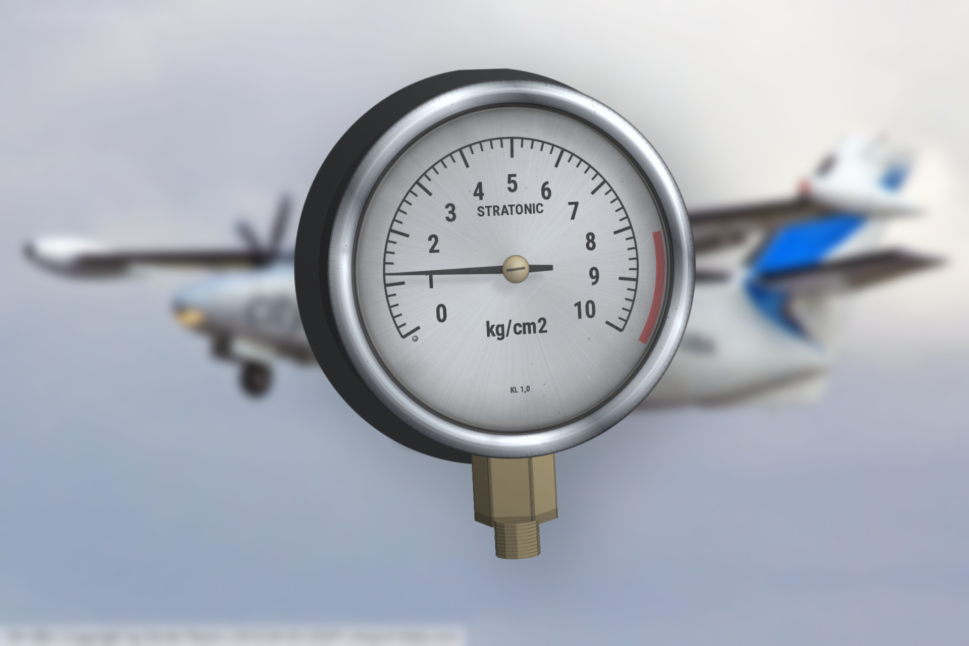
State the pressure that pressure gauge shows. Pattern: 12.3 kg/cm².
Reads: 1.2 kg/cm²
